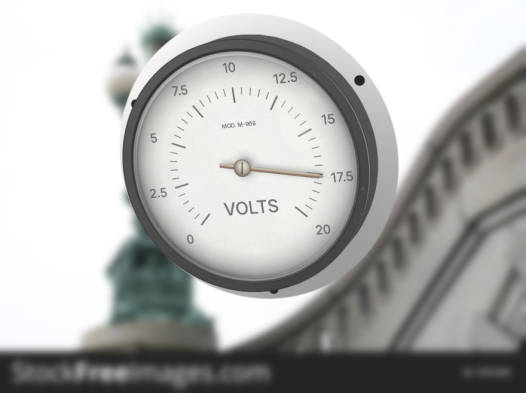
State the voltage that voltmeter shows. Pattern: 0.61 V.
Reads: 17.5 V
